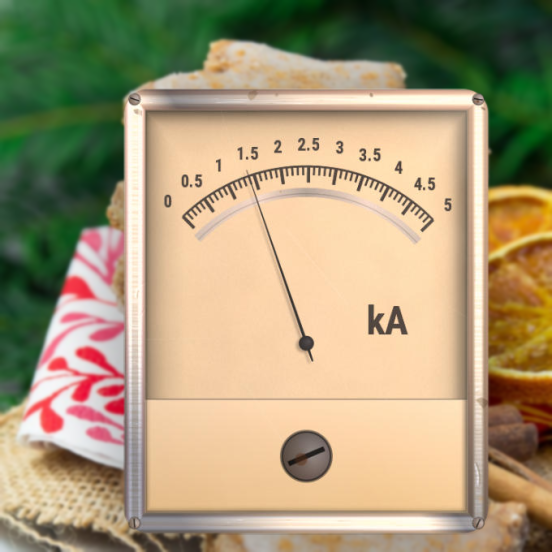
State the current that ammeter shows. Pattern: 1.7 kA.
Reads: 1.4 kA
